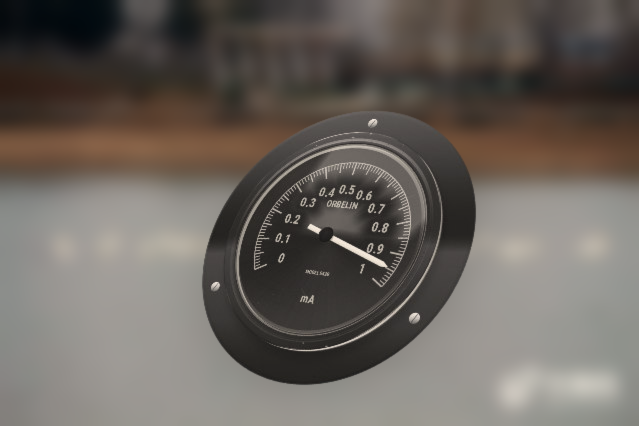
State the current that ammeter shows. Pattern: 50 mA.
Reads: 0.95 mA
